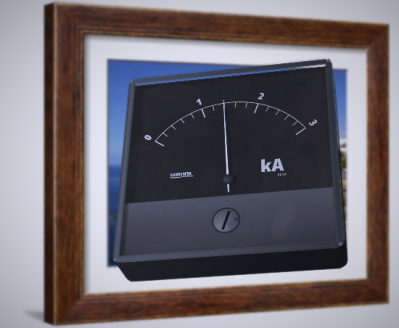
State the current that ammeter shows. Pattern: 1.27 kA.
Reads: 1.4 kA
